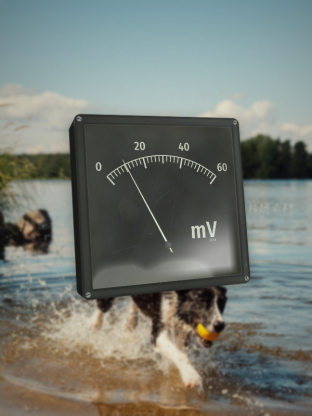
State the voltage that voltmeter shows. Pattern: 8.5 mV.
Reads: 10 mV
